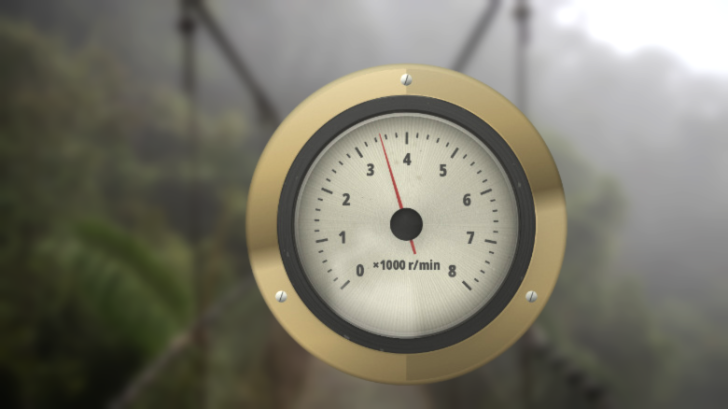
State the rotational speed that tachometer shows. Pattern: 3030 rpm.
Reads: 3500 rpm
